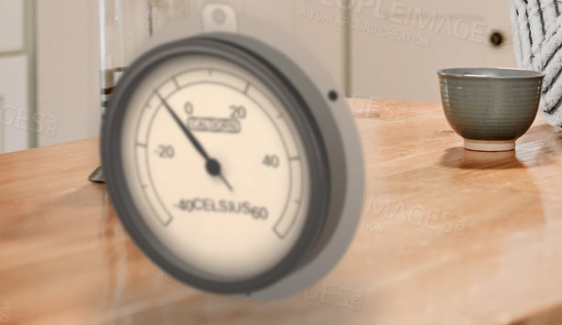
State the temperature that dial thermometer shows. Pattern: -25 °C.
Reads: -5 °C
